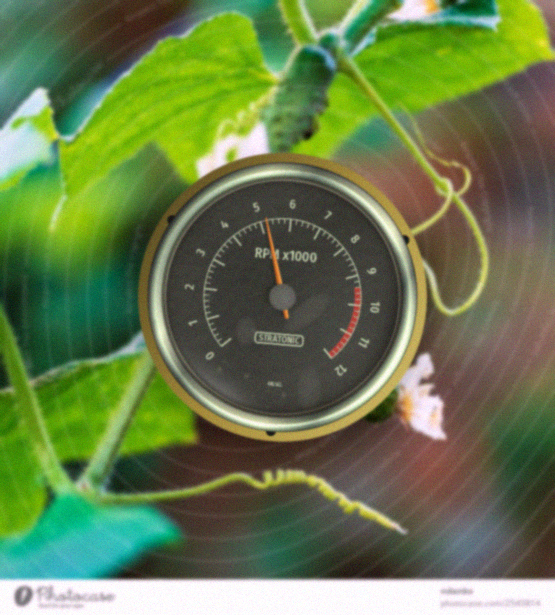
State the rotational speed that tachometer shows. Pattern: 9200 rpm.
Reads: 5200 rpm
